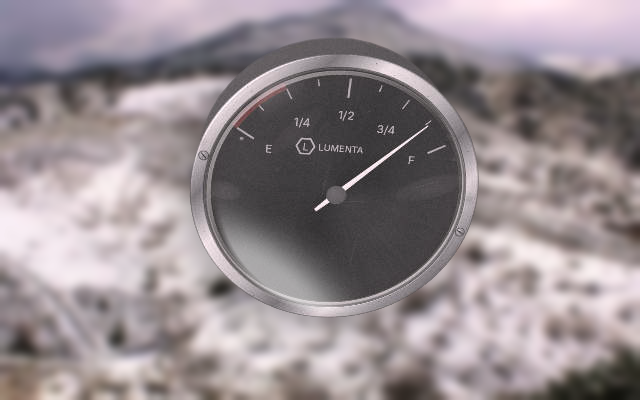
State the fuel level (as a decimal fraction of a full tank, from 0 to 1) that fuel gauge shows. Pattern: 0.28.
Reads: 0.875
